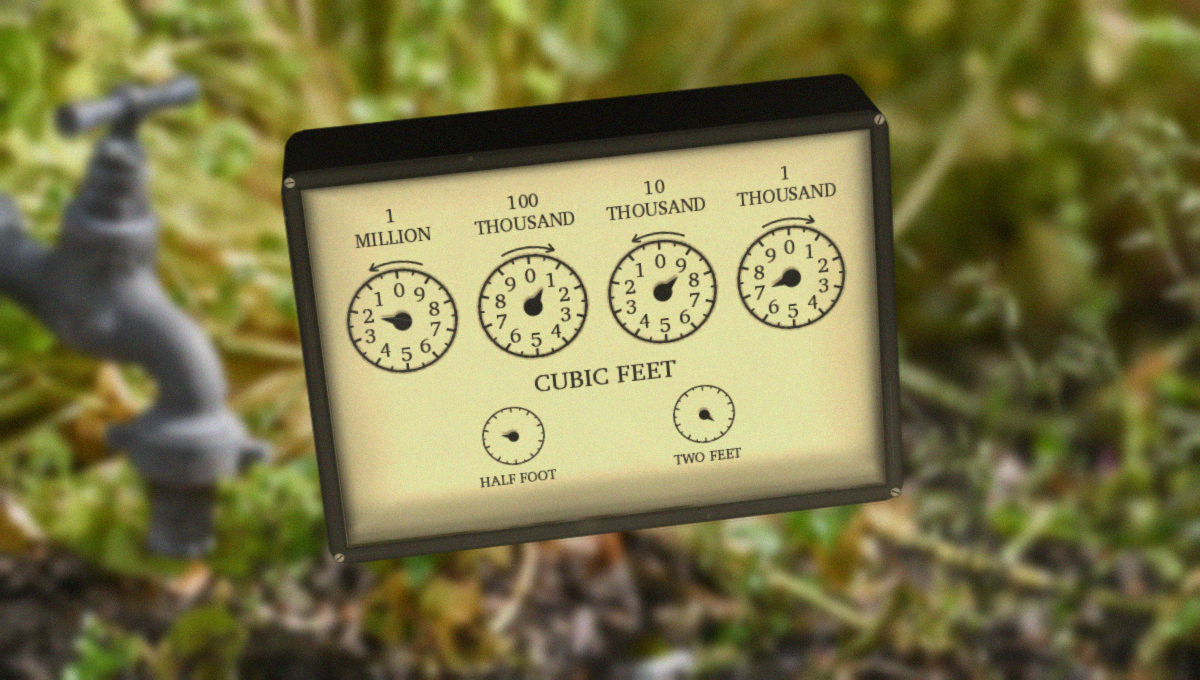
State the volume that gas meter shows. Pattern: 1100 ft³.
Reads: 208700 ft³
